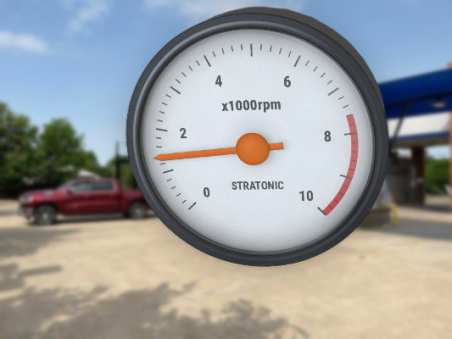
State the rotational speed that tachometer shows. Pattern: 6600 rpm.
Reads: 1400 rpm
